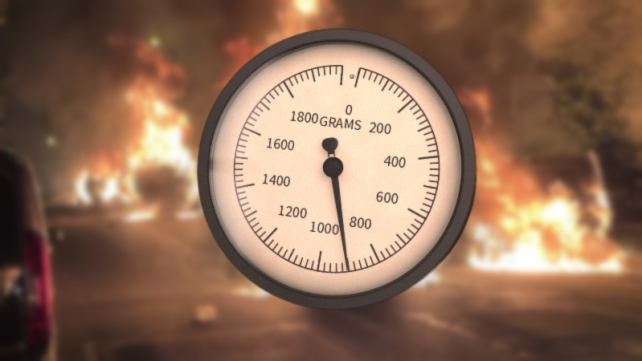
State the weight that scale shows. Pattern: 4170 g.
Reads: 900 g
